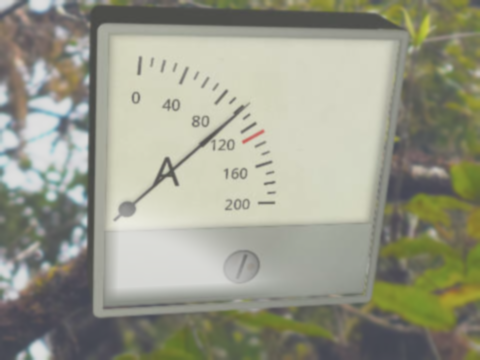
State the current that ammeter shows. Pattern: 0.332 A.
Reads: 100 A
